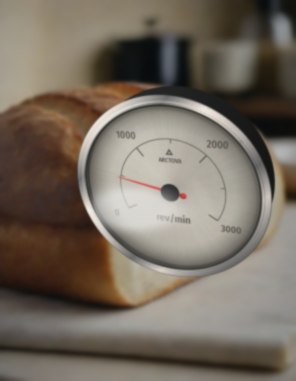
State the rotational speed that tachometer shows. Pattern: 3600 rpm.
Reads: 500 rpm
